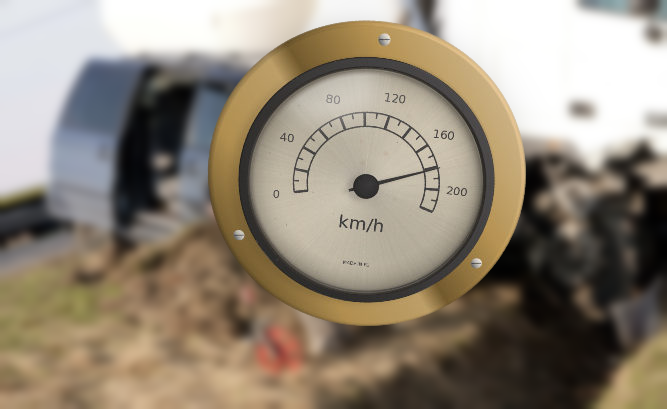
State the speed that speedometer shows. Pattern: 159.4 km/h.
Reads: 180 km/h
